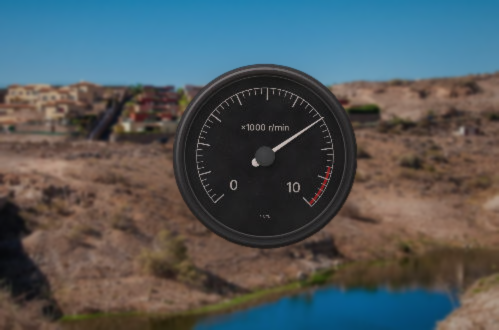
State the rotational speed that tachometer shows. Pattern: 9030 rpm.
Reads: 7000 rpm
